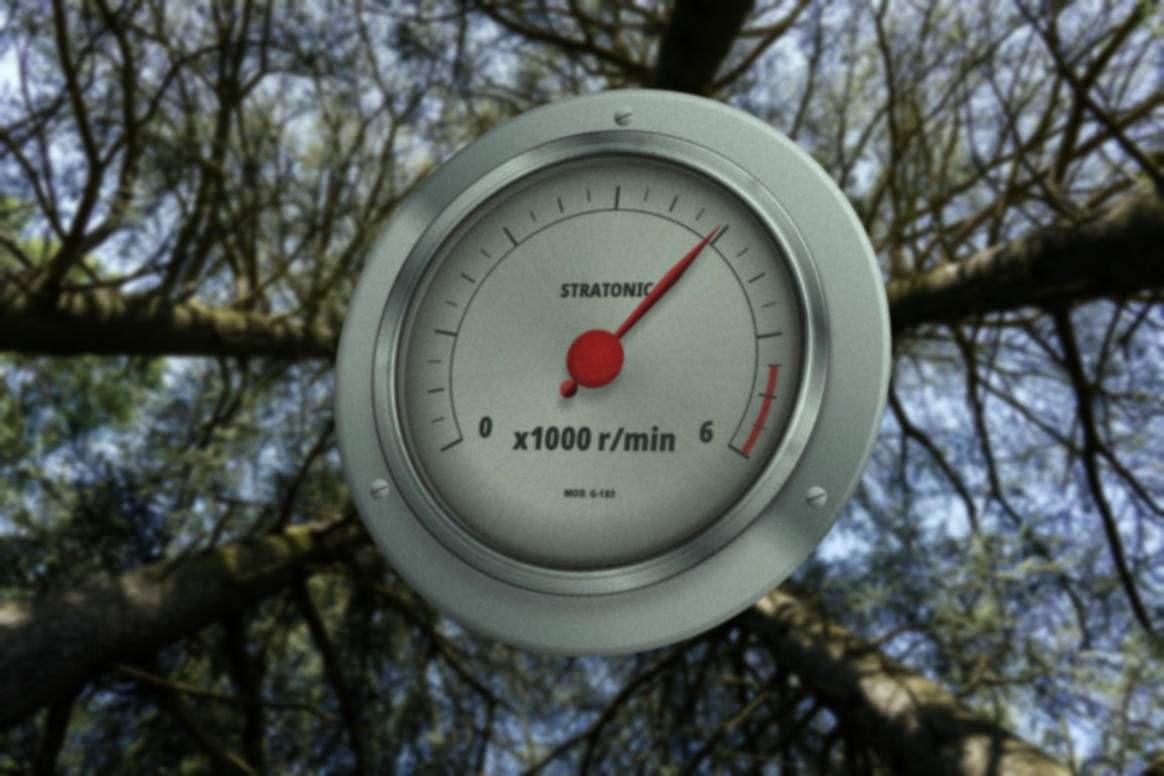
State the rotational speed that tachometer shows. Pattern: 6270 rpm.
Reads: 4000 rpm
